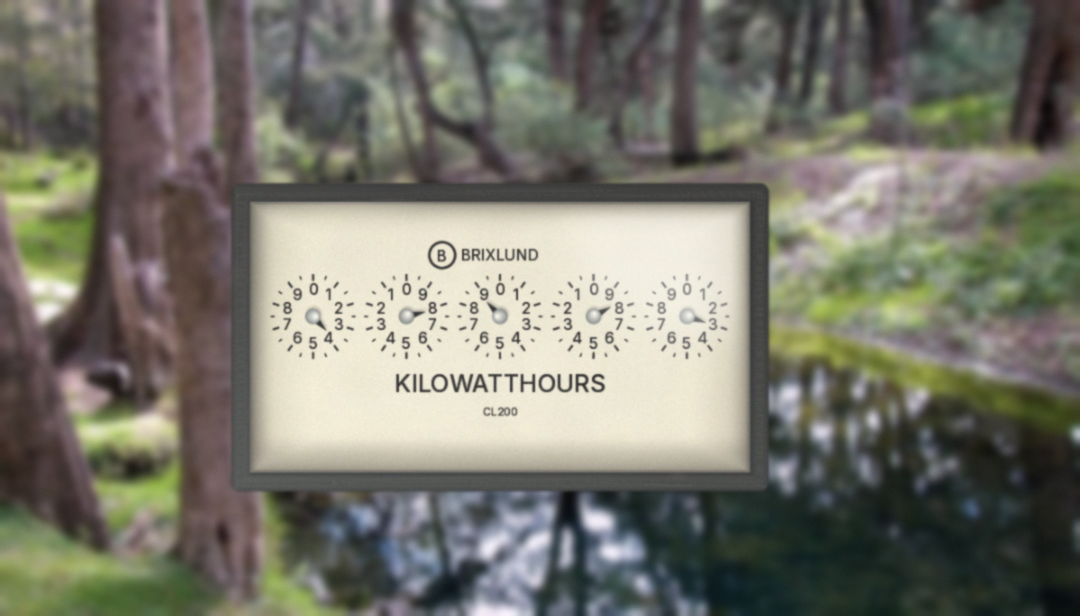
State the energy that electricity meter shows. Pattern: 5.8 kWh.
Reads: 37883 kWh
